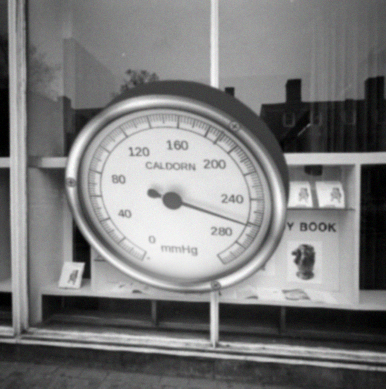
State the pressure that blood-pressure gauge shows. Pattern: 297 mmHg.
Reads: 260 mmHg
